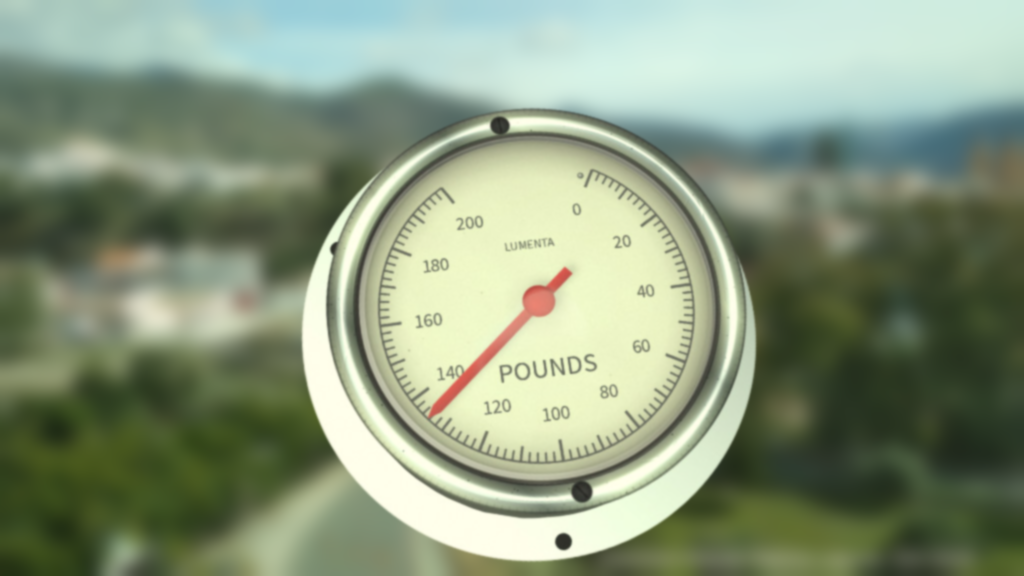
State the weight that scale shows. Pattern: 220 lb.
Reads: 134 lb
